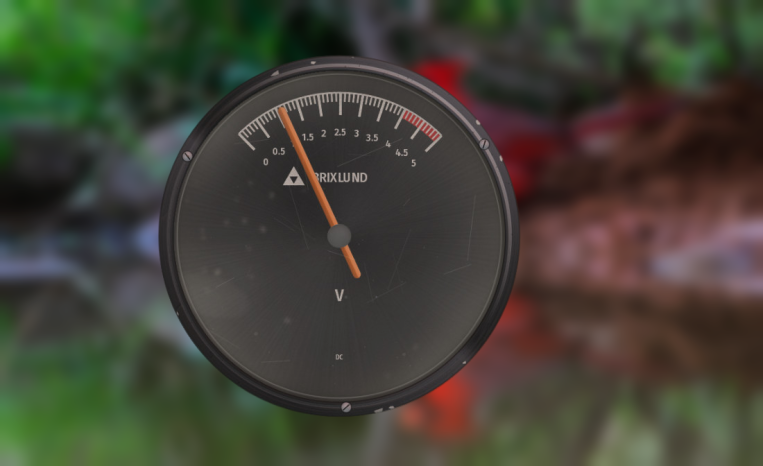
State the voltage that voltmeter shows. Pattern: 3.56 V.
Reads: 1.1 V
